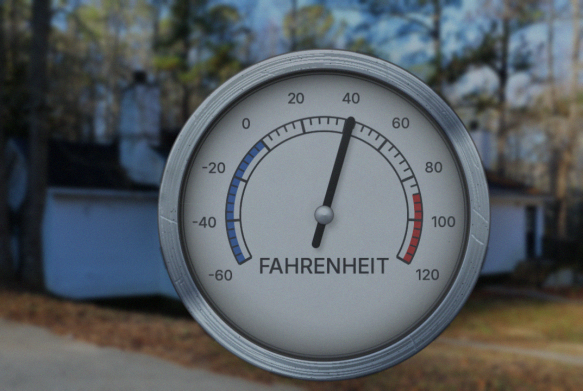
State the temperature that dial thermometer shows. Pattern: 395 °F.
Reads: 42 °F
